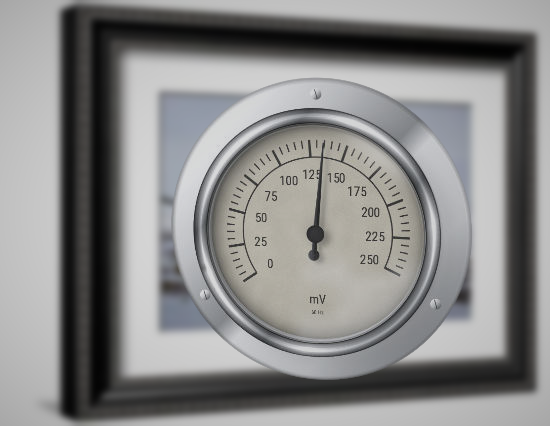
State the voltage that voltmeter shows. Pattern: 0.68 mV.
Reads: 135 mV
